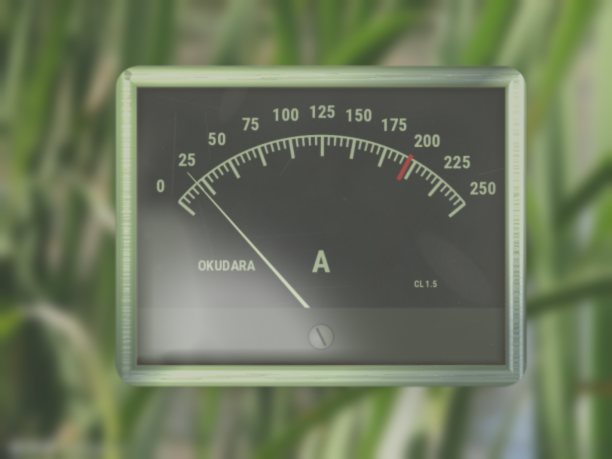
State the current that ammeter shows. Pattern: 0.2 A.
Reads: 20 A
